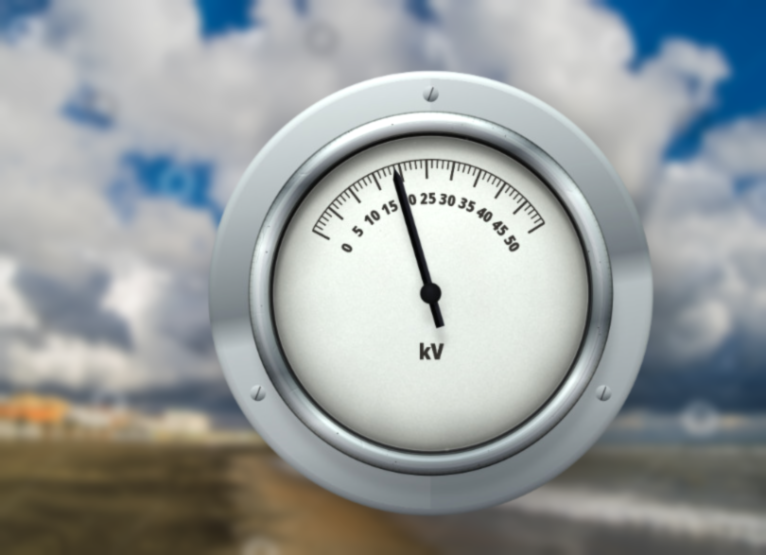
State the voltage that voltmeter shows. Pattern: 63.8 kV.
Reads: 19 kV
